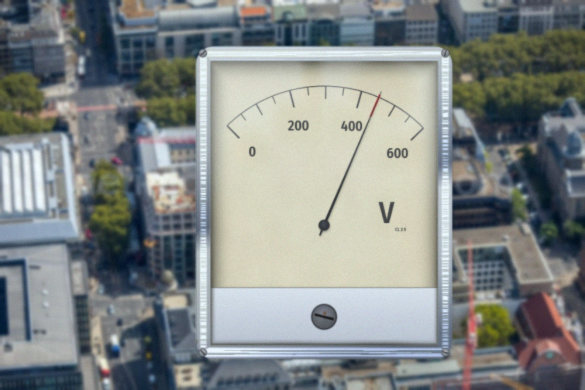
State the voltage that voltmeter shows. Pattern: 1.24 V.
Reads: 450 V
